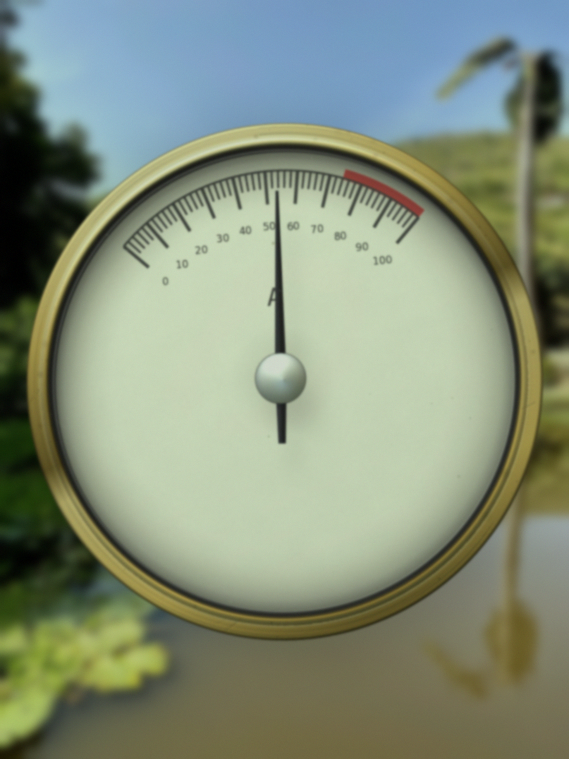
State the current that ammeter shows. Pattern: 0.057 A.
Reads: 54 A
